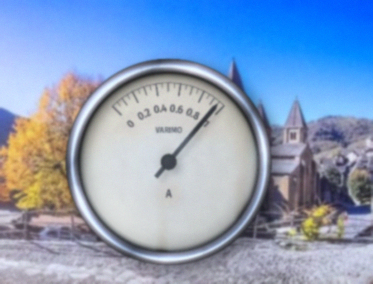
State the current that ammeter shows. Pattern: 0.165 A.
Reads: 0.95 A
